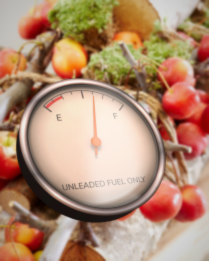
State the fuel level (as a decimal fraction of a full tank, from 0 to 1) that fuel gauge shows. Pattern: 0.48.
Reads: 0.625
